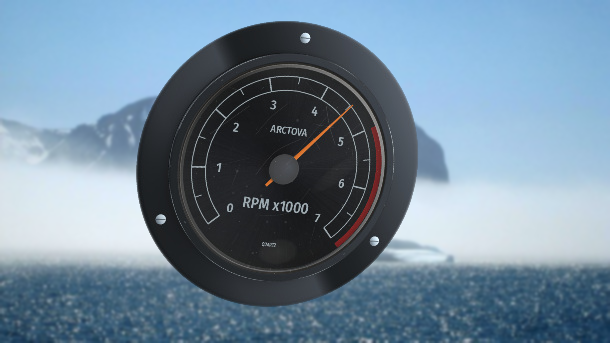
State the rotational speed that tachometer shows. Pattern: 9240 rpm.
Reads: 4500 rpm
